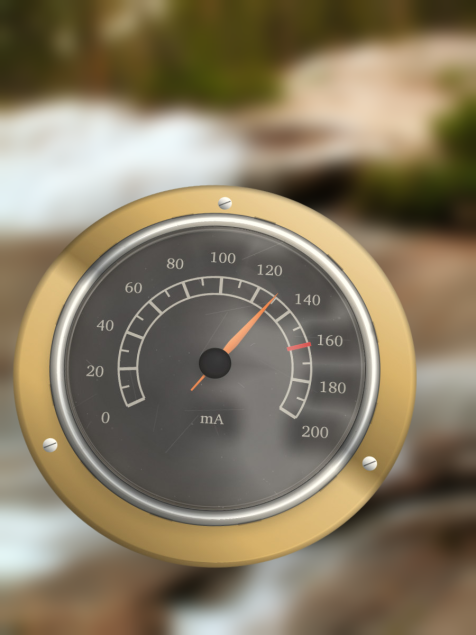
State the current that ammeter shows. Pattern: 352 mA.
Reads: 130 mA
